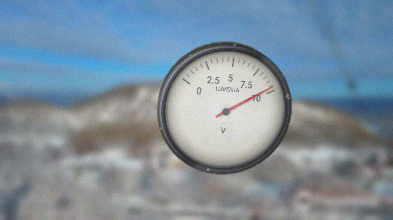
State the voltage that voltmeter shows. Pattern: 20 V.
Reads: 9.5 V
